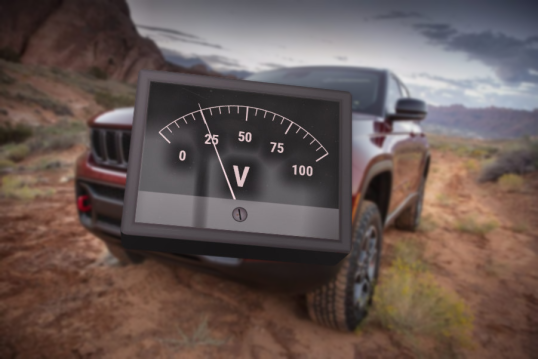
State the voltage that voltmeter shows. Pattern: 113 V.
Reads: 25 V
